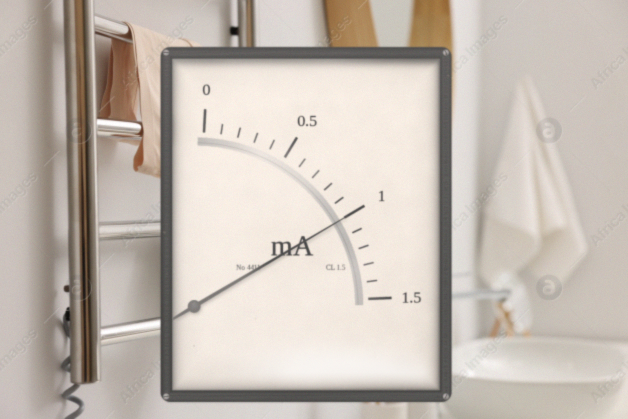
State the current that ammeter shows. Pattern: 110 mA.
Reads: 1 mA
